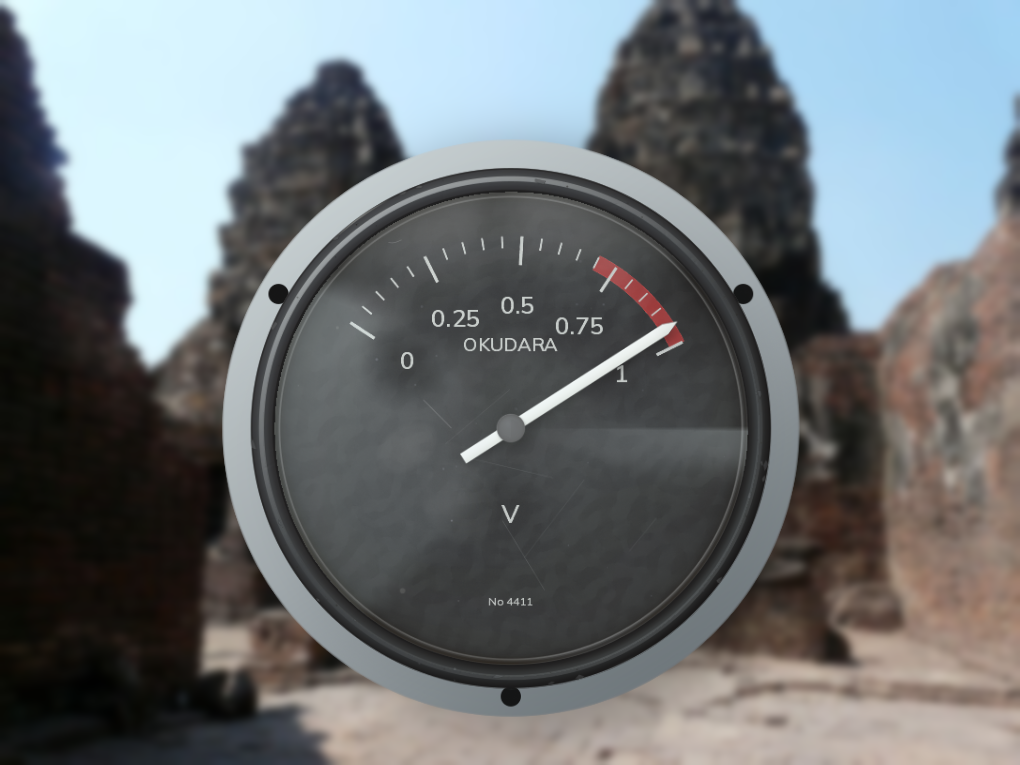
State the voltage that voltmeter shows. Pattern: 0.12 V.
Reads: 0.95 V
